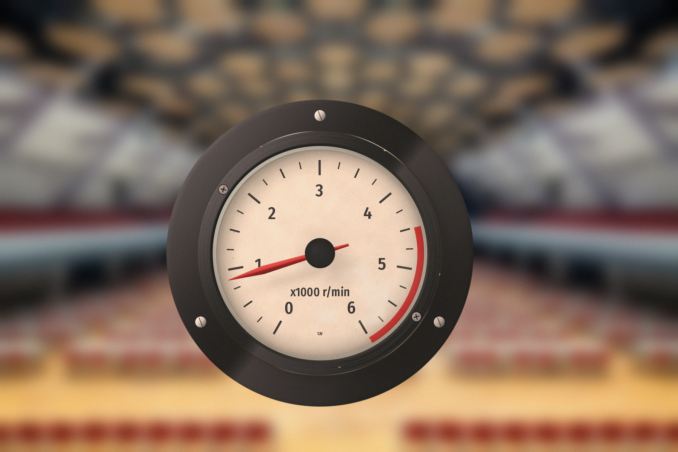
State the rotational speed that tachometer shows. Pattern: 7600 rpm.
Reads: 875 rpm
